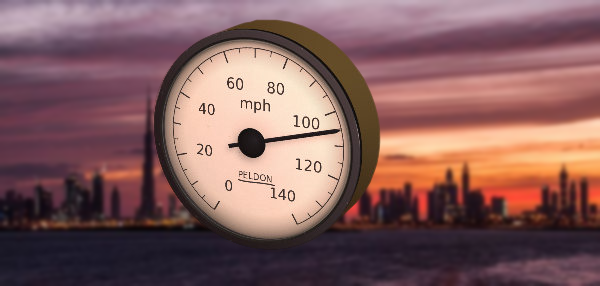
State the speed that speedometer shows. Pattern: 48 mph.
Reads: 105 mph
